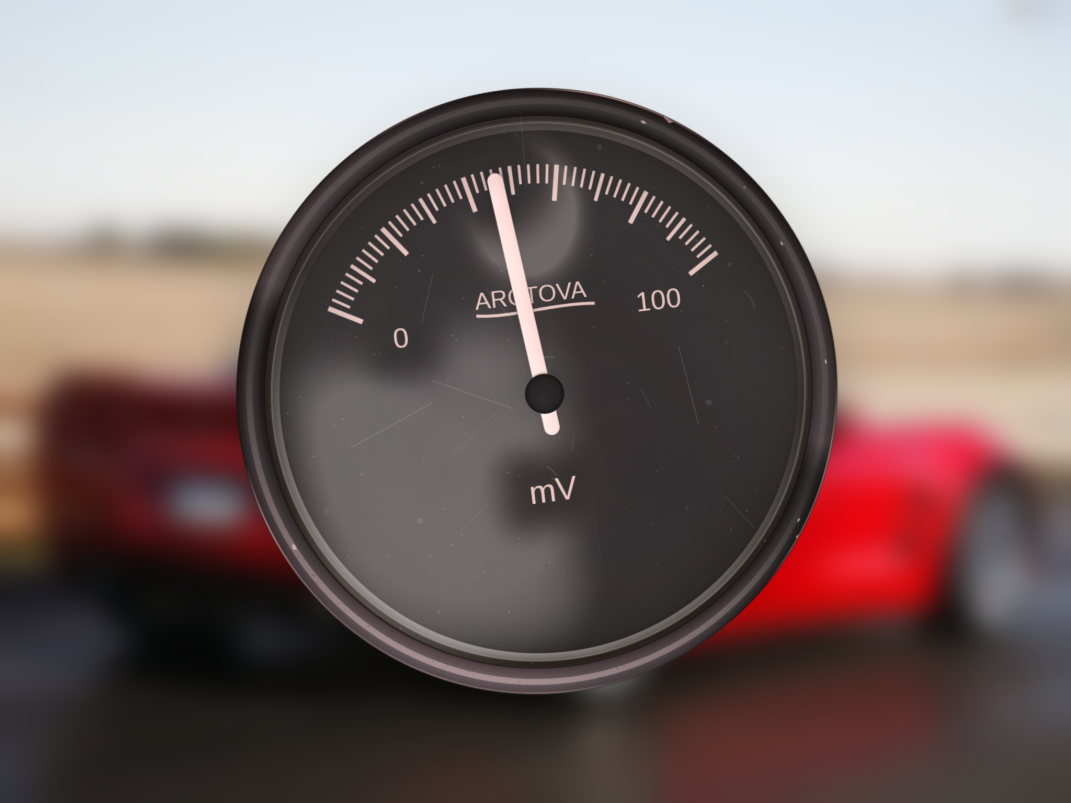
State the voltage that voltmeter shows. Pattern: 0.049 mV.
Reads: 46 mV
